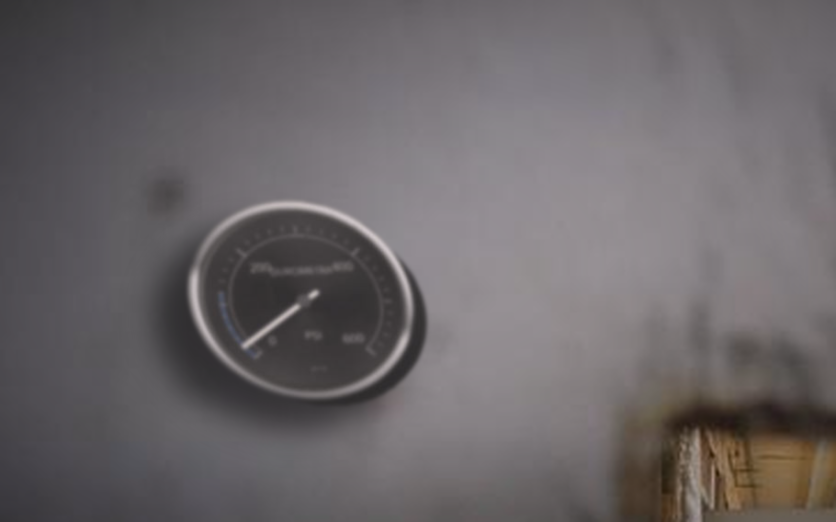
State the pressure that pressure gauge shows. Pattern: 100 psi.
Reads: 20 psi
